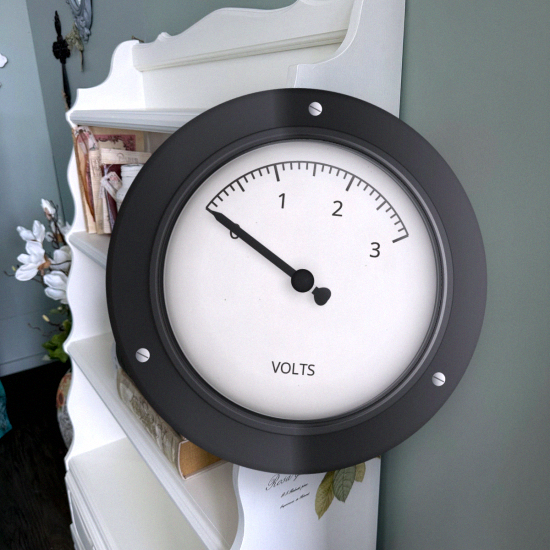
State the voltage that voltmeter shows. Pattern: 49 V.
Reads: 0 V
